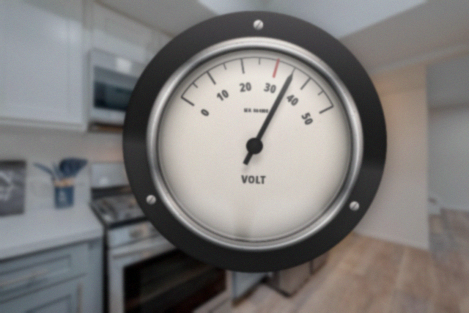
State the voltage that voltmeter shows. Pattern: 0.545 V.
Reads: 35 V
